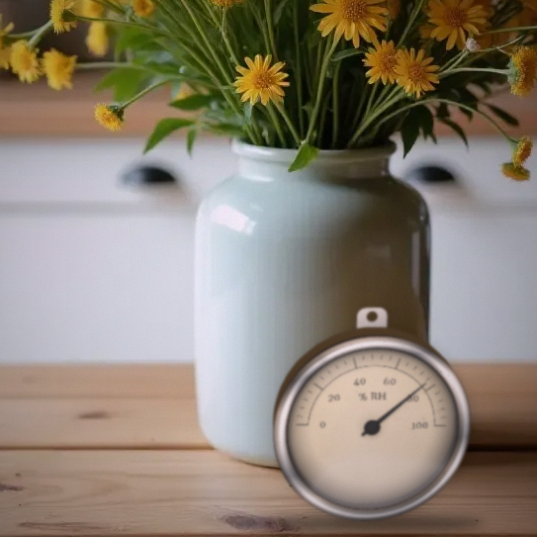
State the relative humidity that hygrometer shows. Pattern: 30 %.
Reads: 76 %
